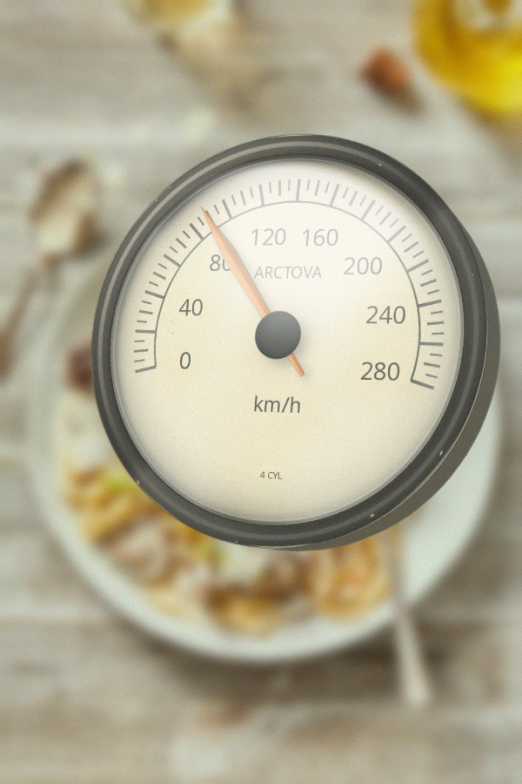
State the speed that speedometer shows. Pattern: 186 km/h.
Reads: 90 km/h
